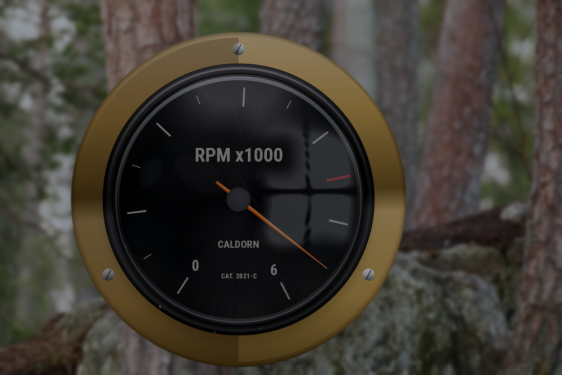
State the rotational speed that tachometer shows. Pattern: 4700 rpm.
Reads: 5500 rpm
